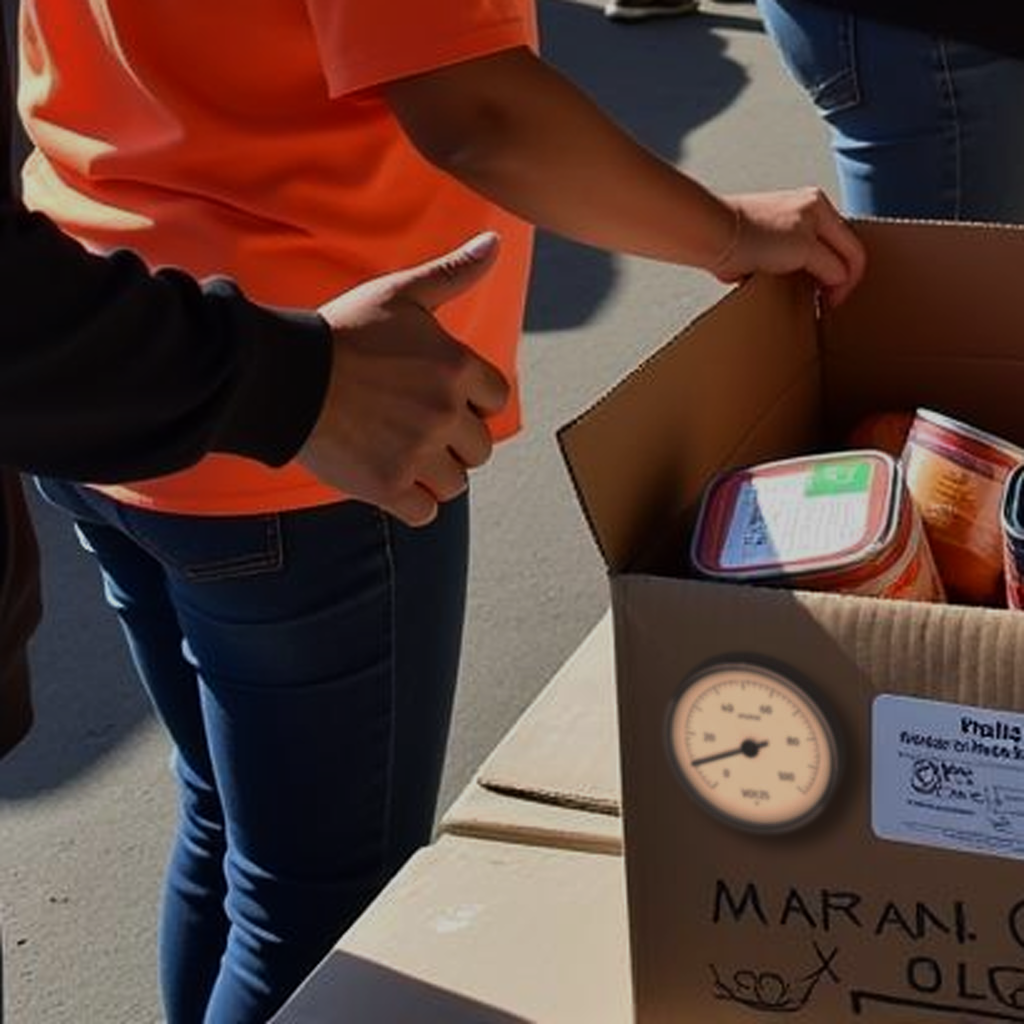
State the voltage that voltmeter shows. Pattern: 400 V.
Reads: 10 V
